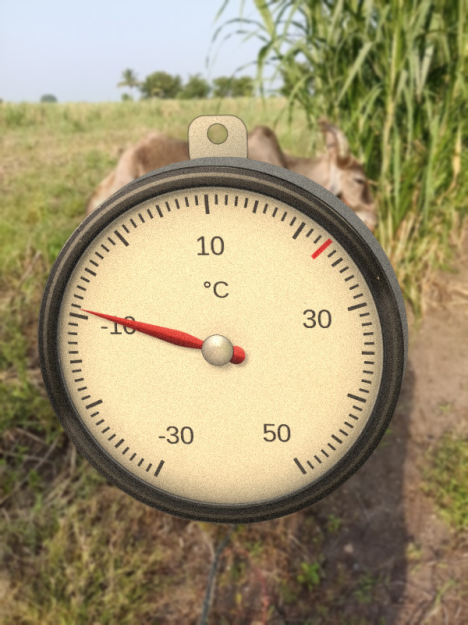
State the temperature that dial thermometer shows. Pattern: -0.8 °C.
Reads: -9 °C
